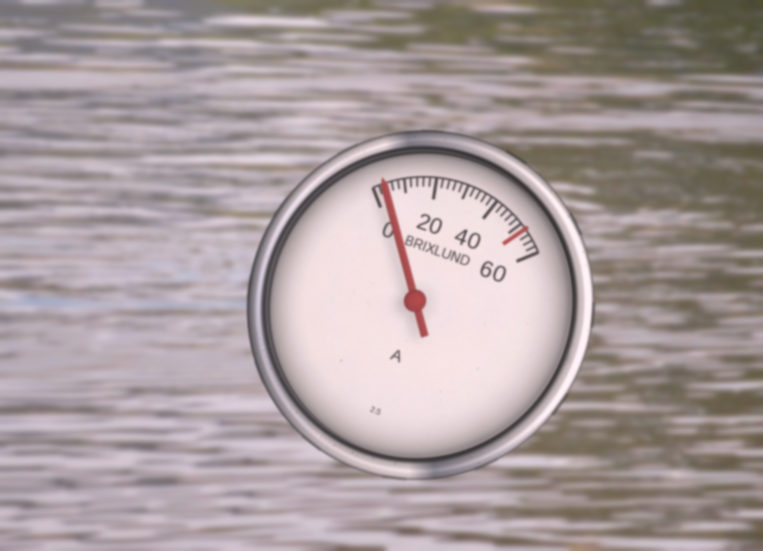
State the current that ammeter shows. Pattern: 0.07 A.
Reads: 4 A
